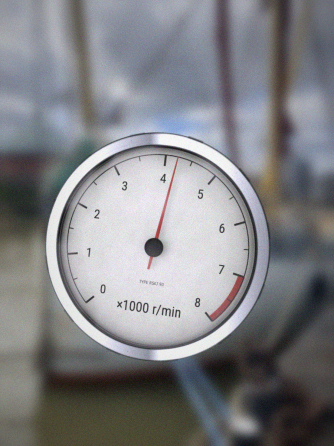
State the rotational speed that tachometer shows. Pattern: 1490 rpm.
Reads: 4250 rpm
